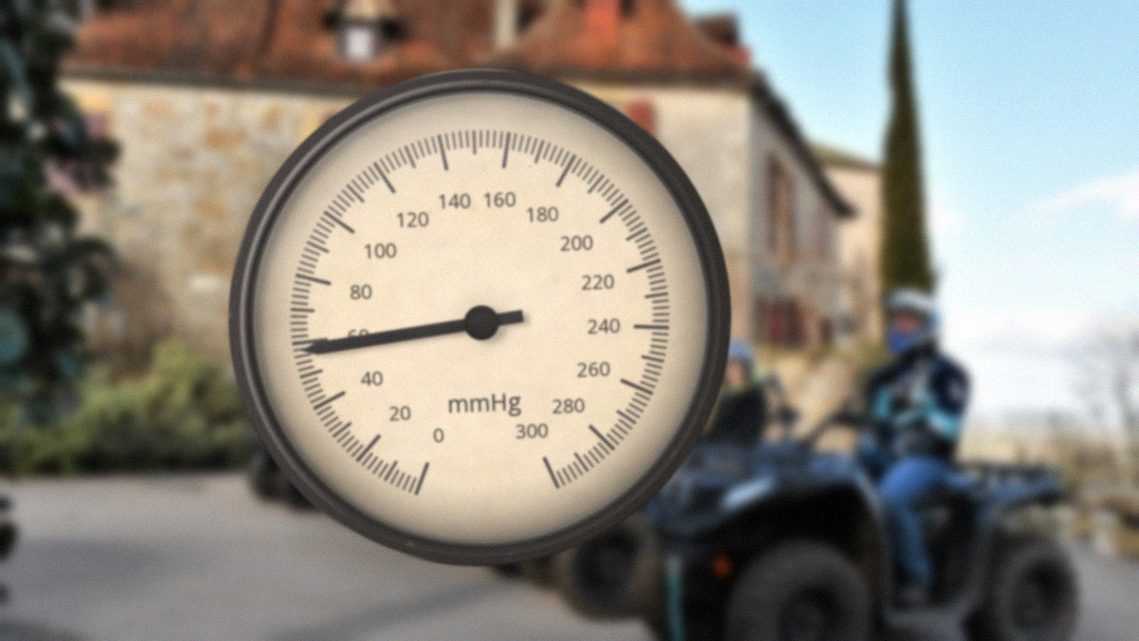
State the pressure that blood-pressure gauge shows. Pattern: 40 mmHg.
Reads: 58 mmHg
